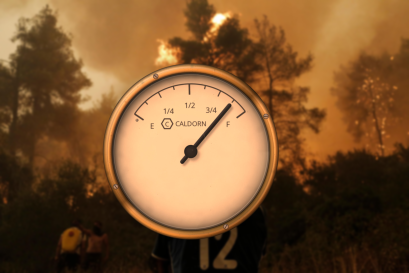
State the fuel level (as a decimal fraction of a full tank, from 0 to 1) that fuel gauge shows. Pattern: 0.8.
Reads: 0.875
